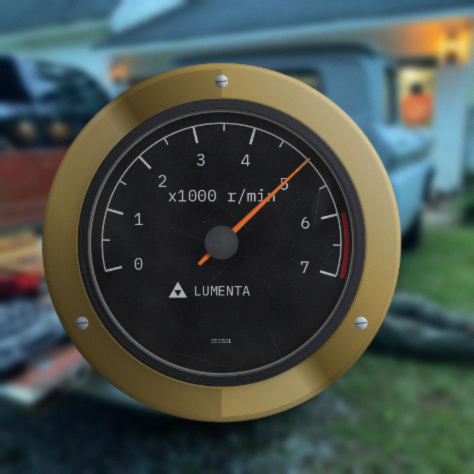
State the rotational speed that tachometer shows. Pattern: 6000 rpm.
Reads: 5000 rpm
